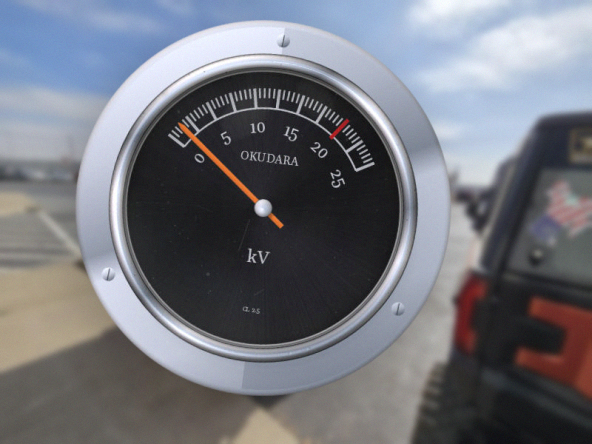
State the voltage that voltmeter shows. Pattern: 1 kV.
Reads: 1.5 kV
